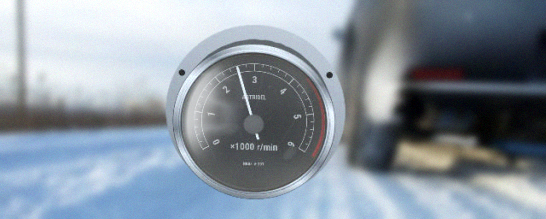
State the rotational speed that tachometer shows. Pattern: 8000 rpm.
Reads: 2600 rpm
